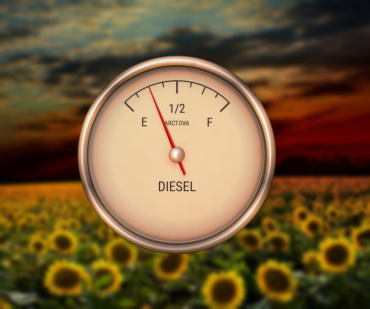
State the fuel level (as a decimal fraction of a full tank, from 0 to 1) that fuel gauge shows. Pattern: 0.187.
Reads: 0.25
